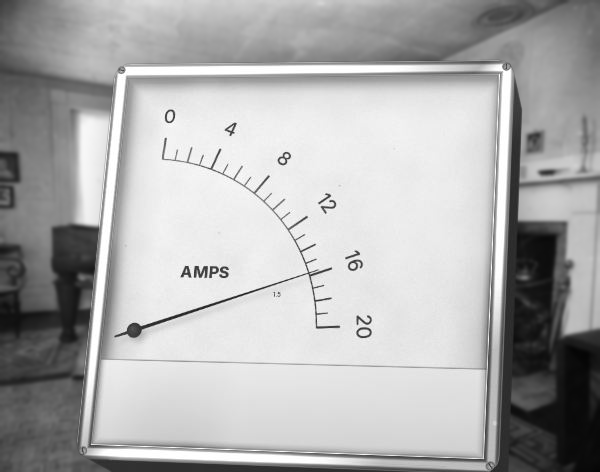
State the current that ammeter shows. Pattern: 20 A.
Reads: 16 A
